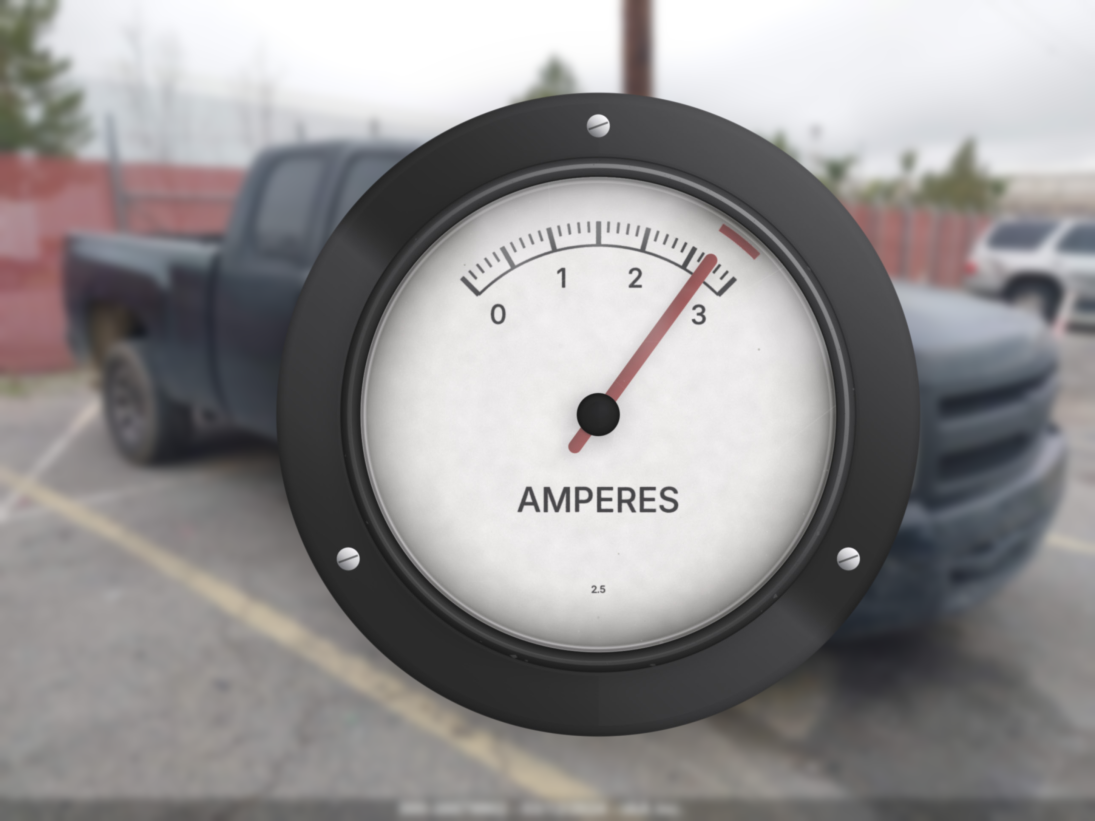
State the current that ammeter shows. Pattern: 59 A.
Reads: 2.7 A
